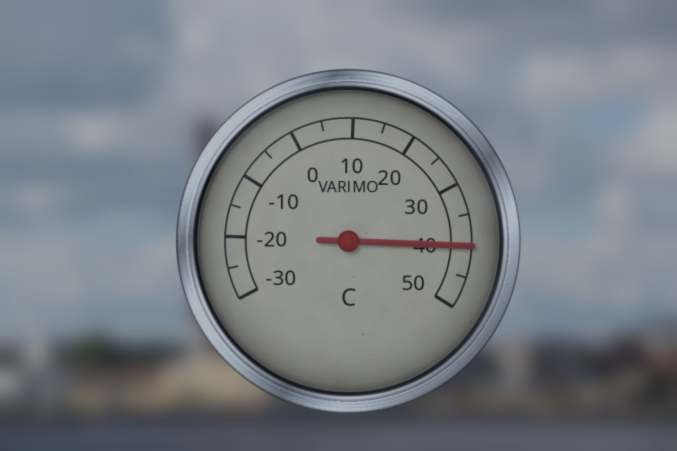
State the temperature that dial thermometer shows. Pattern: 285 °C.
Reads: 40 °C
